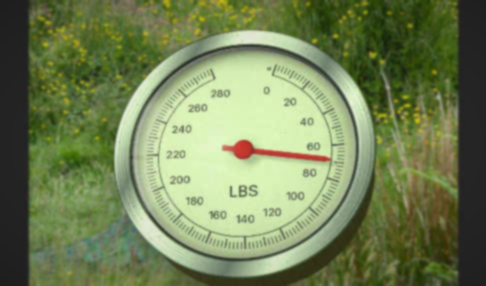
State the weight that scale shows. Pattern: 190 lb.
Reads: 70 lb
